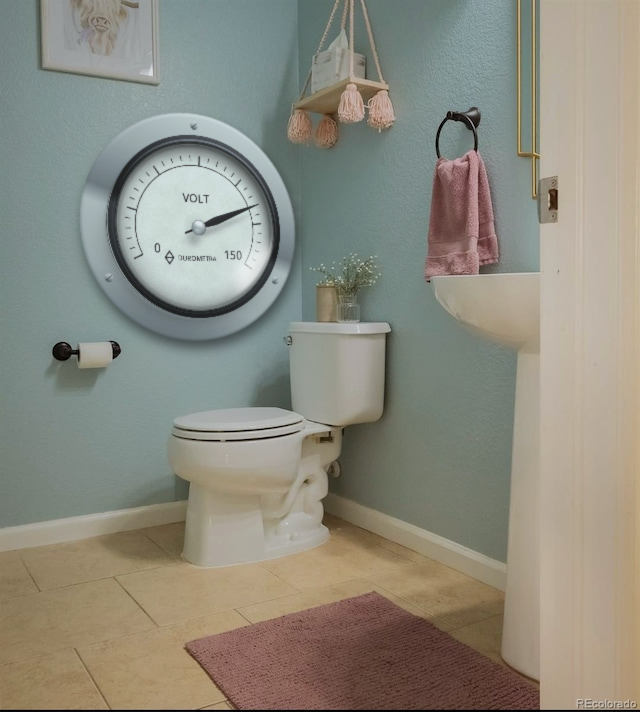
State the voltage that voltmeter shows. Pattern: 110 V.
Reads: 115 V
